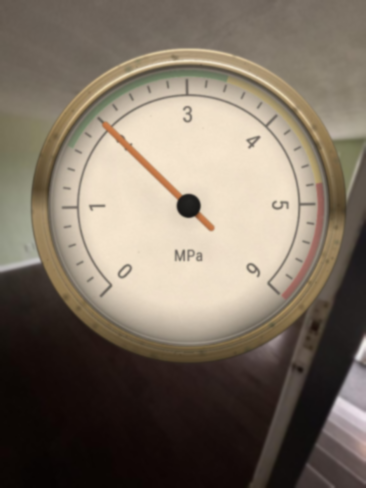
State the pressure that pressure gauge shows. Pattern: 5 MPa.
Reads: 2 MPa
